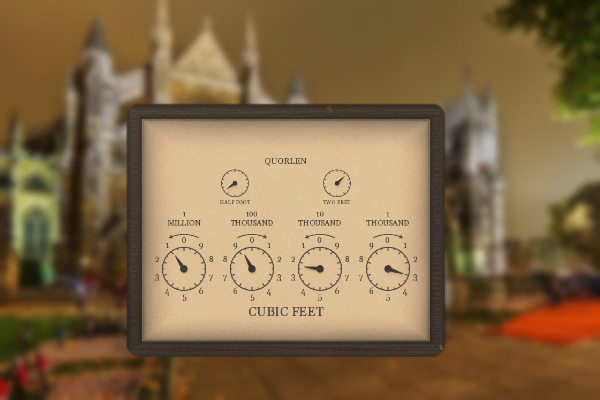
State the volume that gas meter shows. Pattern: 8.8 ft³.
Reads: 92300 ft³
